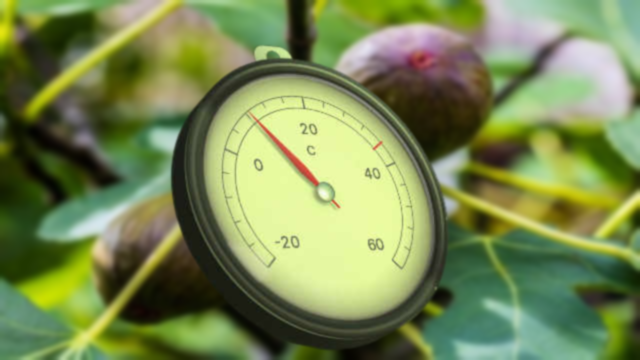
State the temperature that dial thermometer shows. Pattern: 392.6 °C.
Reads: 8 °C
